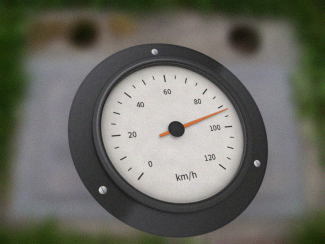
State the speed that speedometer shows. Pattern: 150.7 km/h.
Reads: 92.5 km/h
